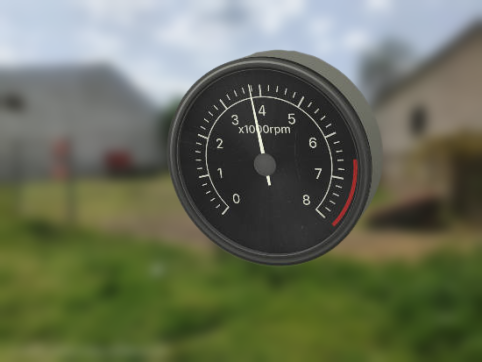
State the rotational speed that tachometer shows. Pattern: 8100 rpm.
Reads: 3800 rpm
